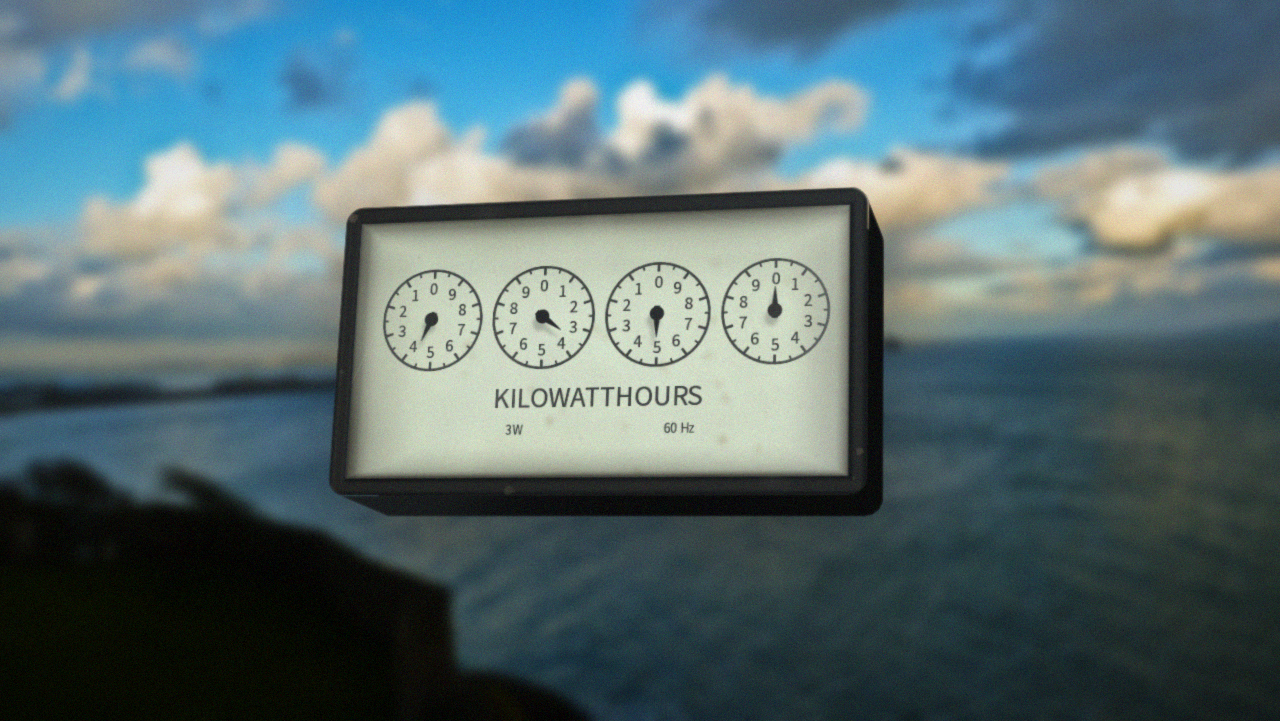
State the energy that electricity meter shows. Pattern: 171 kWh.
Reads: 4350 kWh
